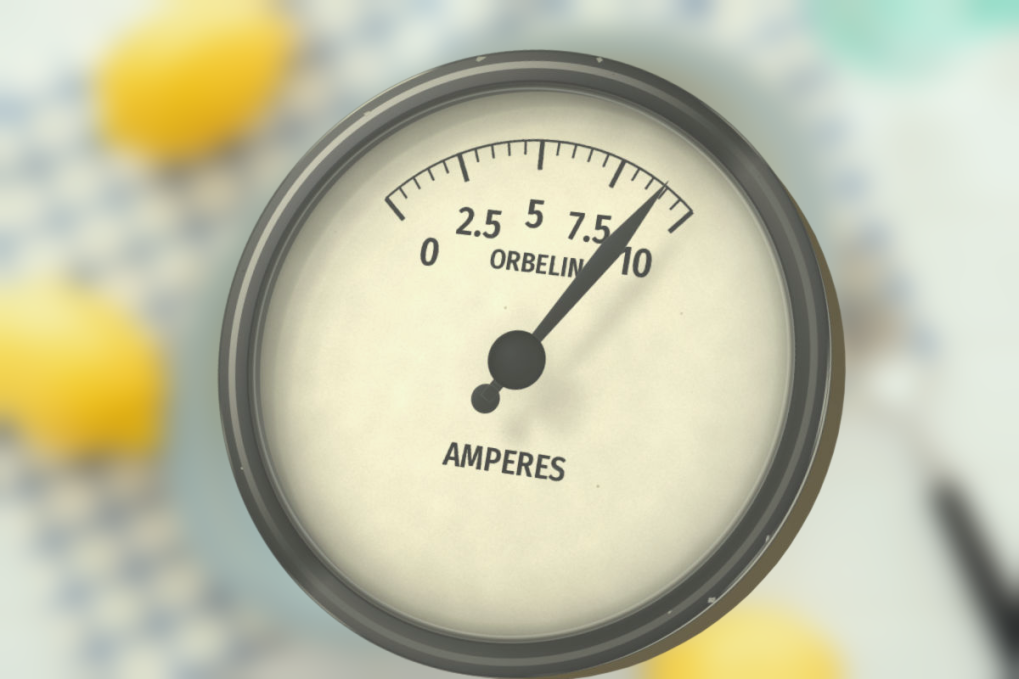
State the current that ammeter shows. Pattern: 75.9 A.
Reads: 9 A
